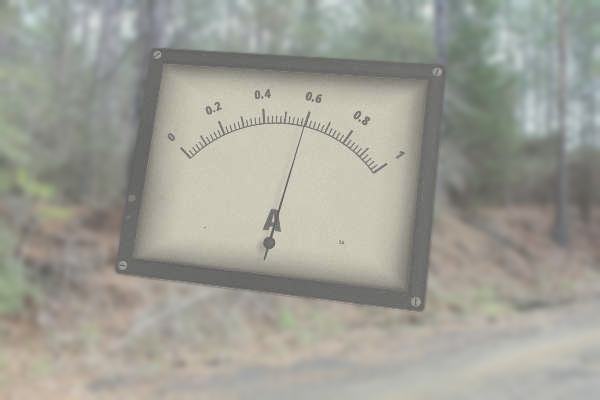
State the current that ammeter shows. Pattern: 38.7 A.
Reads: 0.6 A
